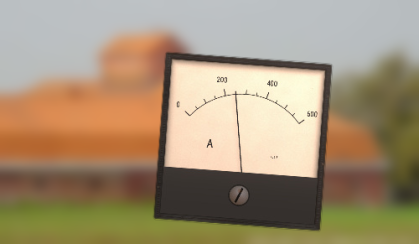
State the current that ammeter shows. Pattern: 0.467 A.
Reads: 250 A
